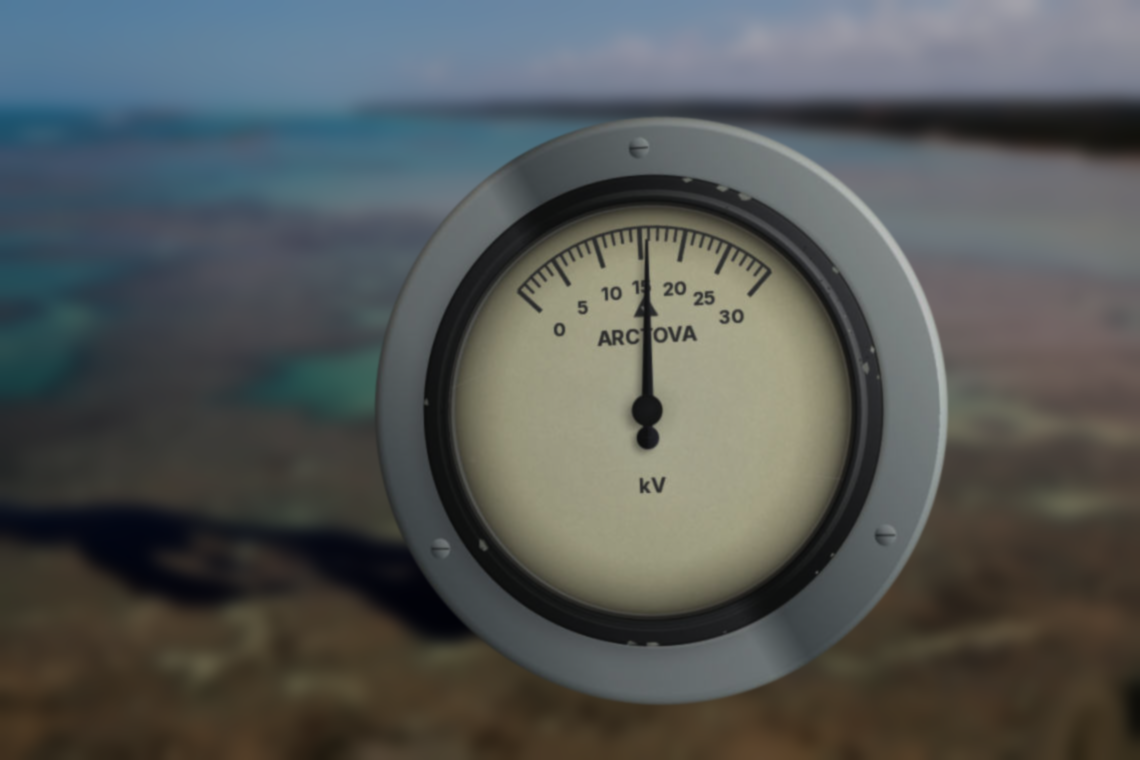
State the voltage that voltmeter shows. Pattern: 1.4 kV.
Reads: 16 kV
